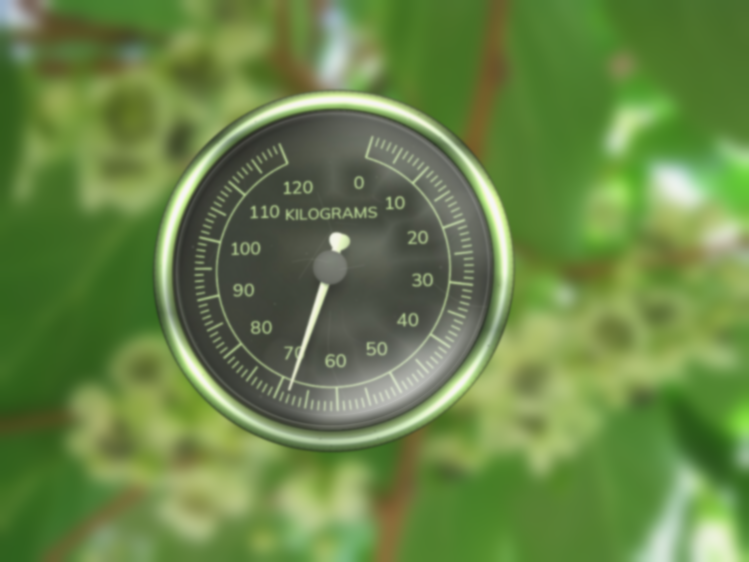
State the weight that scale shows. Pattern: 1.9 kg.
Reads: 68 kg
